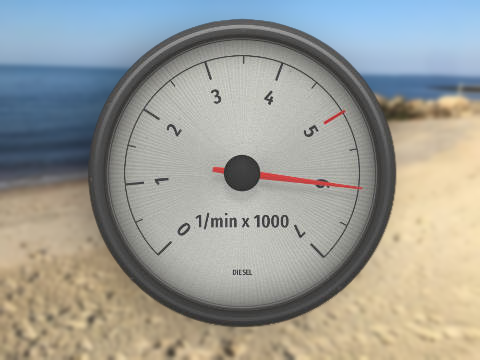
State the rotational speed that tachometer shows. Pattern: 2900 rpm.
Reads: 6000 rpm
